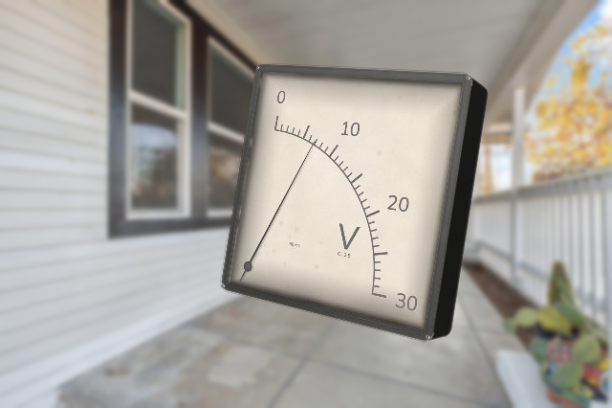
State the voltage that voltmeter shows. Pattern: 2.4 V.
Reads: 7 V
